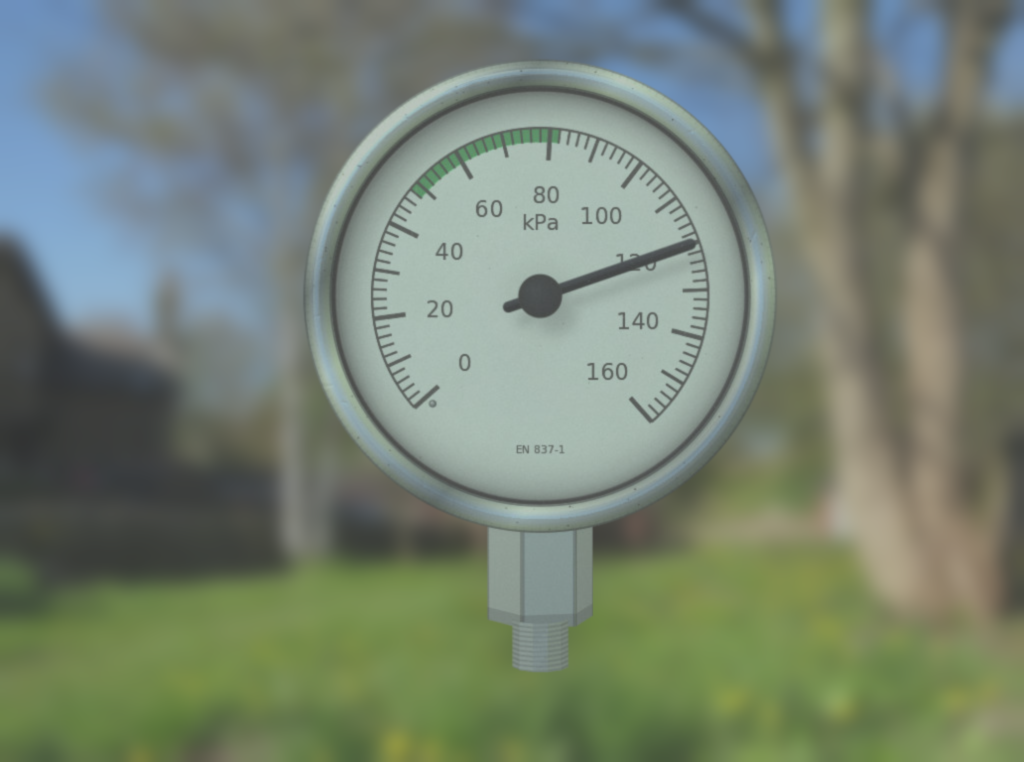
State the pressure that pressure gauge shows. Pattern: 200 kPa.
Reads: 120 kPa
